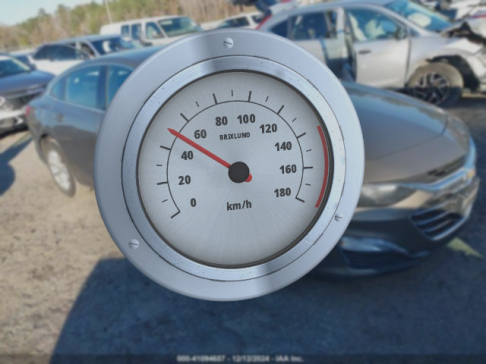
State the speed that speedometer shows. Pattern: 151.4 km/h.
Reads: 50 km/h
